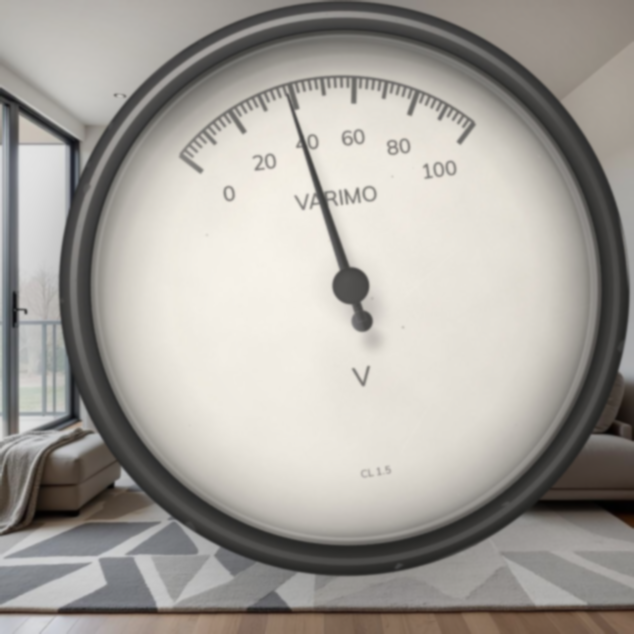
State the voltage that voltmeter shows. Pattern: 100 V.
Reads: 38 V
